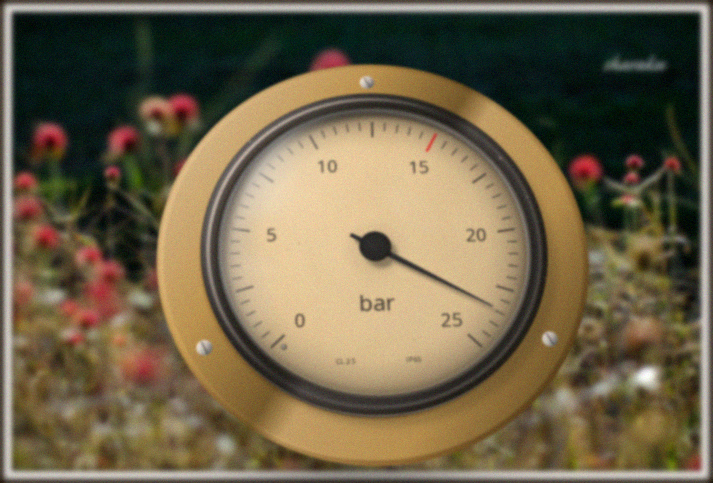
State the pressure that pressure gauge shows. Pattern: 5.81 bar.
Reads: 23.5 bar
